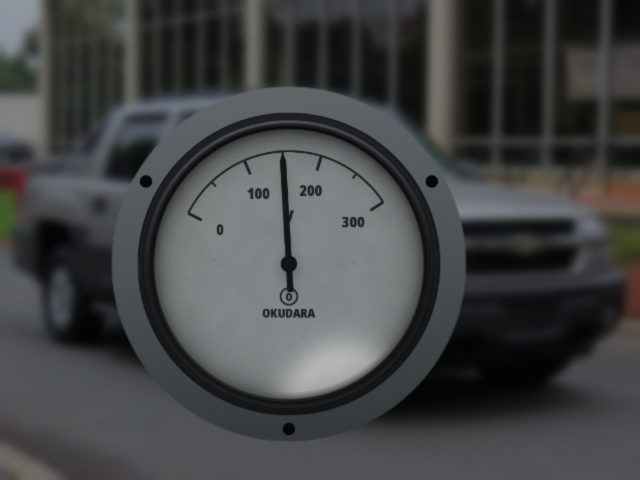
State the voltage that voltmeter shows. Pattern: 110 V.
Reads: 150 V
